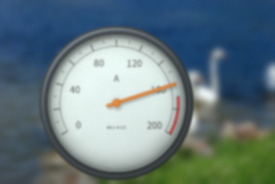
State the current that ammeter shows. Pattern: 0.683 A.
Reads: 160 A
